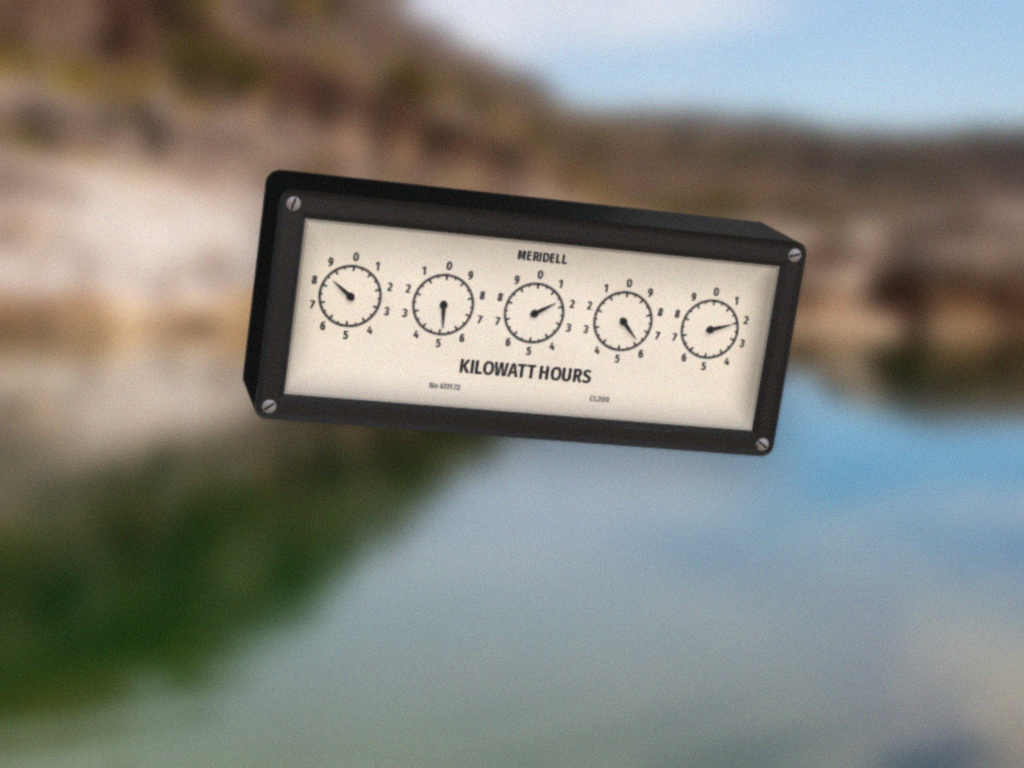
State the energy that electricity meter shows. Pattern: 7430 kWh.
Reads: 85162 kWh
